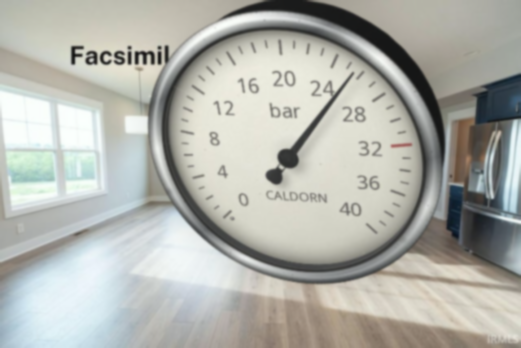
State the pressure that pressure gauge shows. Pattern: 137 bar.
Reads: 25.5 bar
